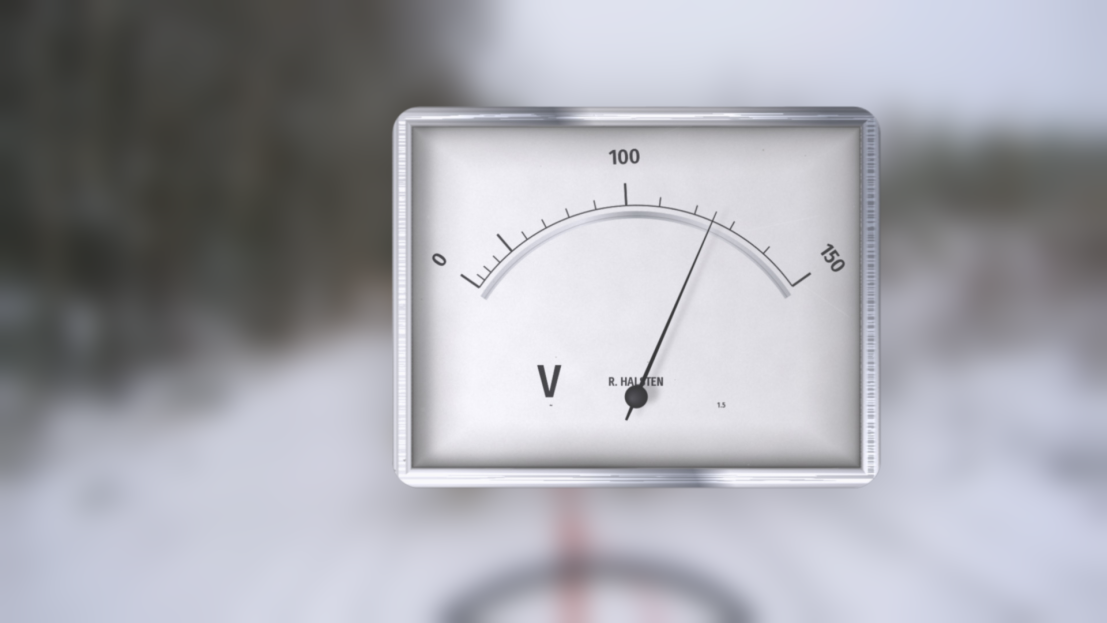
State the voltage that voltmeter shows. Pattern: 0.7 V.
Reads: 125 V
